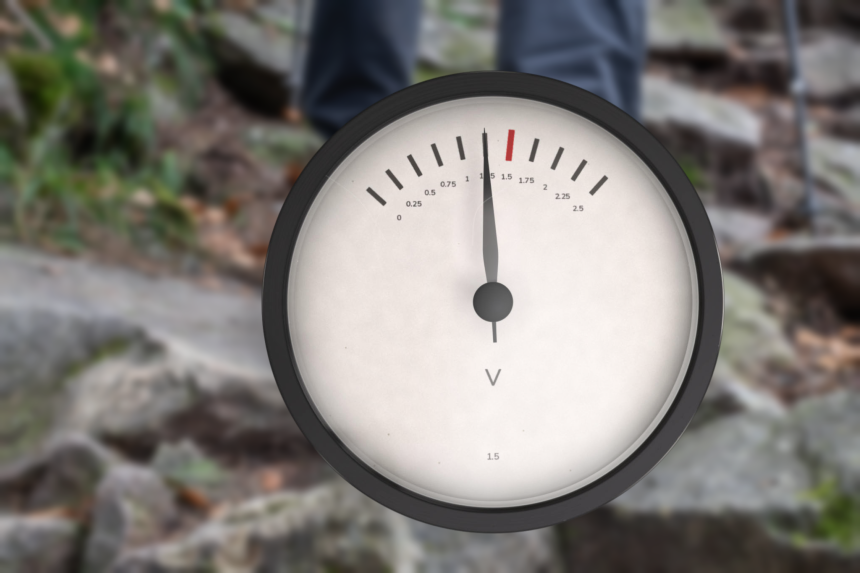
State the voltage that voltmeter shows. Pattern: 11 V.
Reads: 1.25 V
